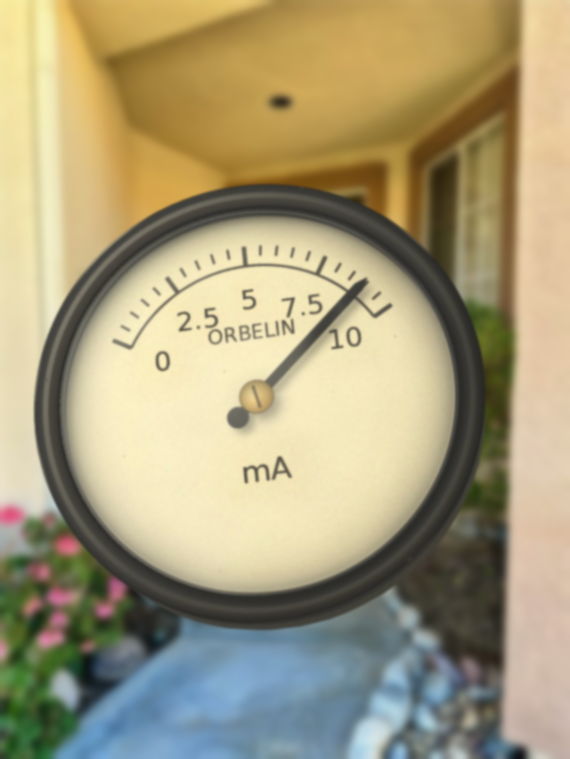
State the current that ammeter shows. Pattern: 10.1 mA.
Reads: 9 mA
